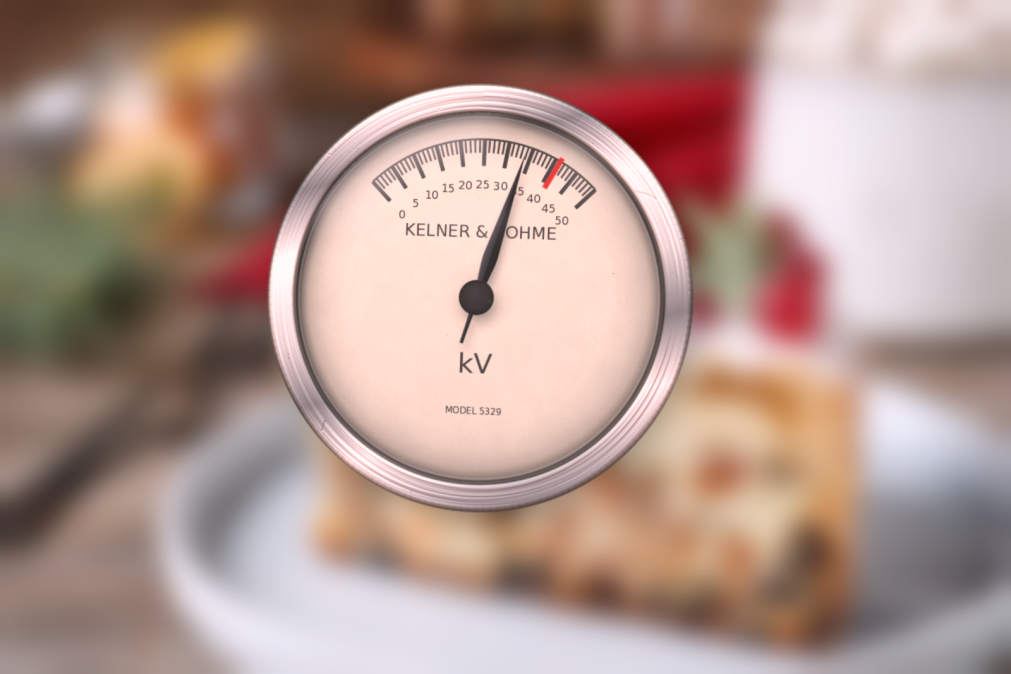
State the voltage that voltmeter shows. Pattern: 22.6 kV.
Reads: 34 kV
